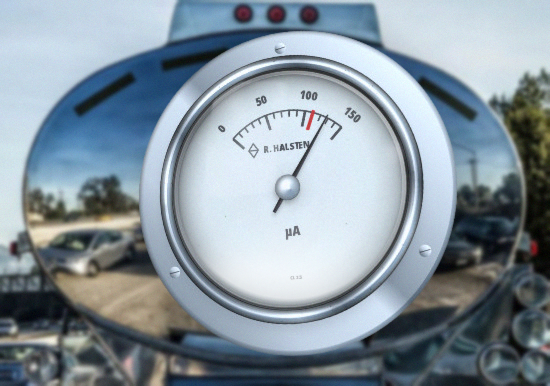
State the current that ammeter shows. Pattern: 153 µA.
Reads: 130 µA
